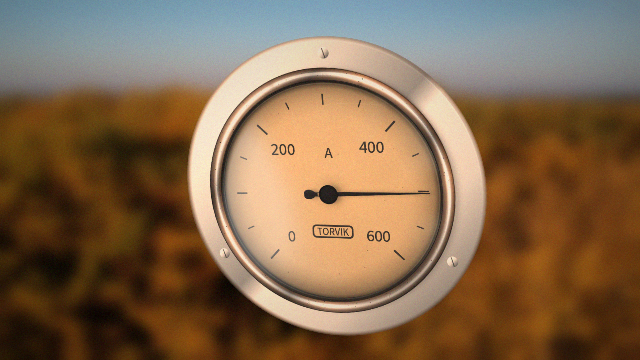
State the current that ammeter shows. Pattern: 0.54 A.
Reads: 500 A
